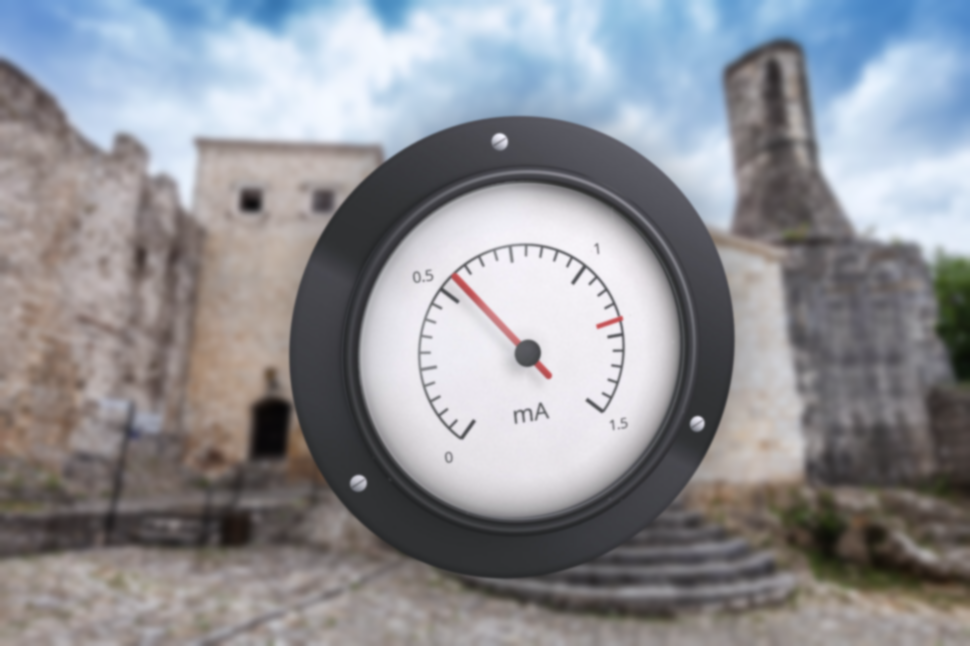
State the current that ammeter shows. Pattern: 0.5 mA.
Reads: 0.55 mA
